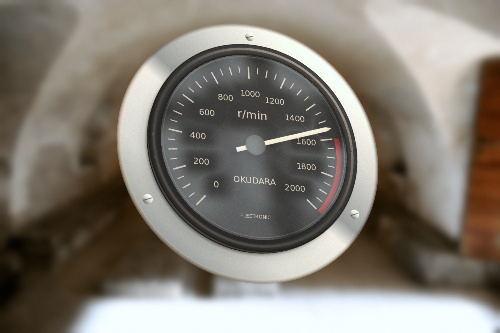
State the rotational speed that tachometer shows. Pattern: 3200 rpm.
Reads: 1550 rpm
